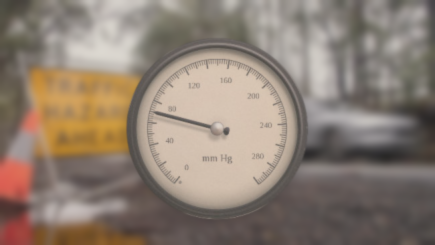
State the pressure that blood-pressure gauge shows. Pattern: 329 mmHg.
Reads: 70 mmHg
